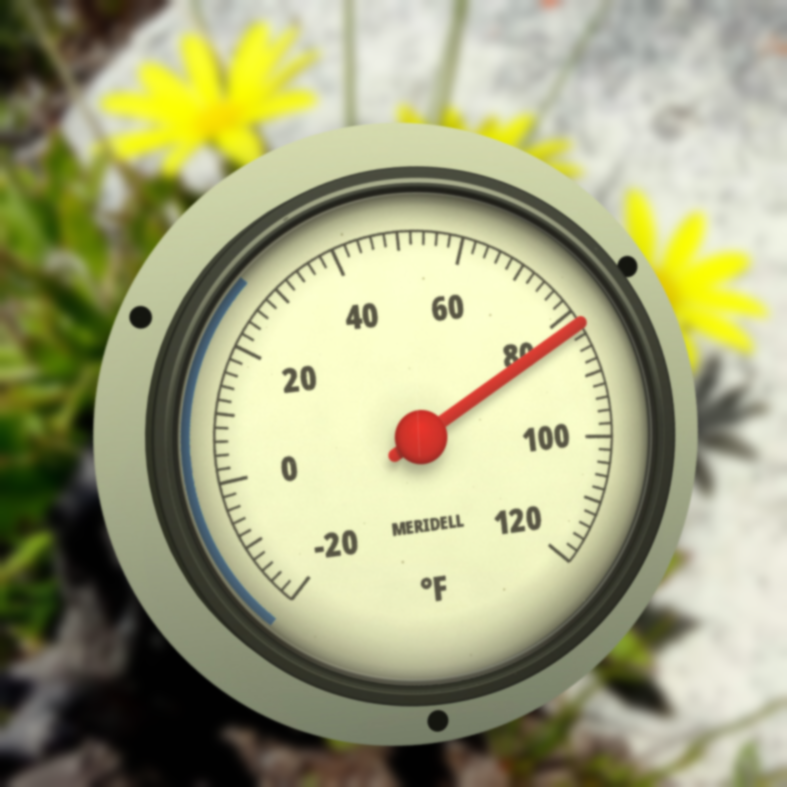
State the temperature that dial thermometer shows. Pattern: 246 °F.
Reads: 82 °F
